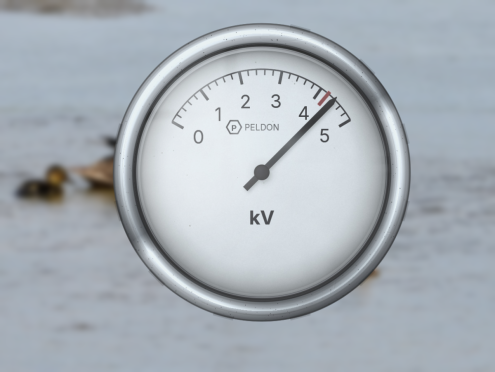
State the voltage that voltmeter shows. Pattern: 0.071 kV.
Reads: 4.4 kV
